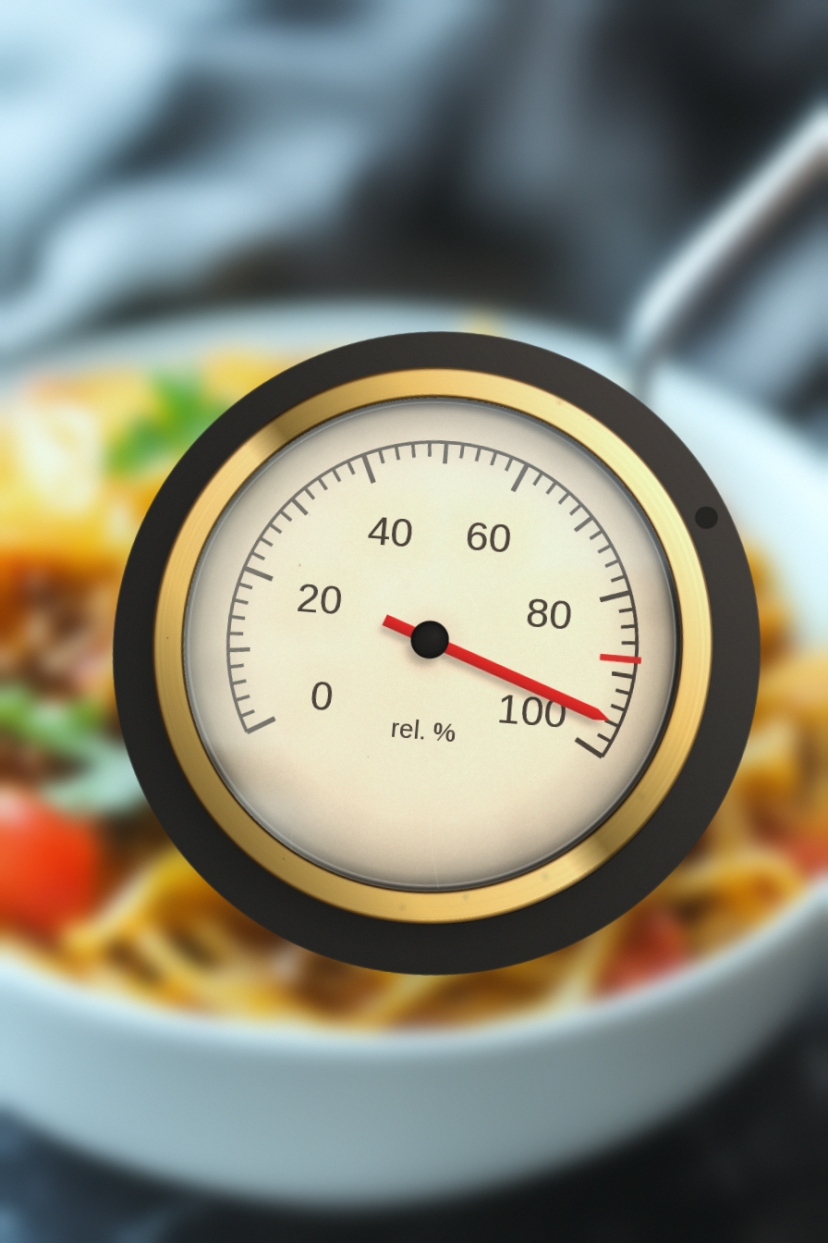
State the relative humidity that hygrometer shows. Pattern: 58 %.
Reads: 96 %
